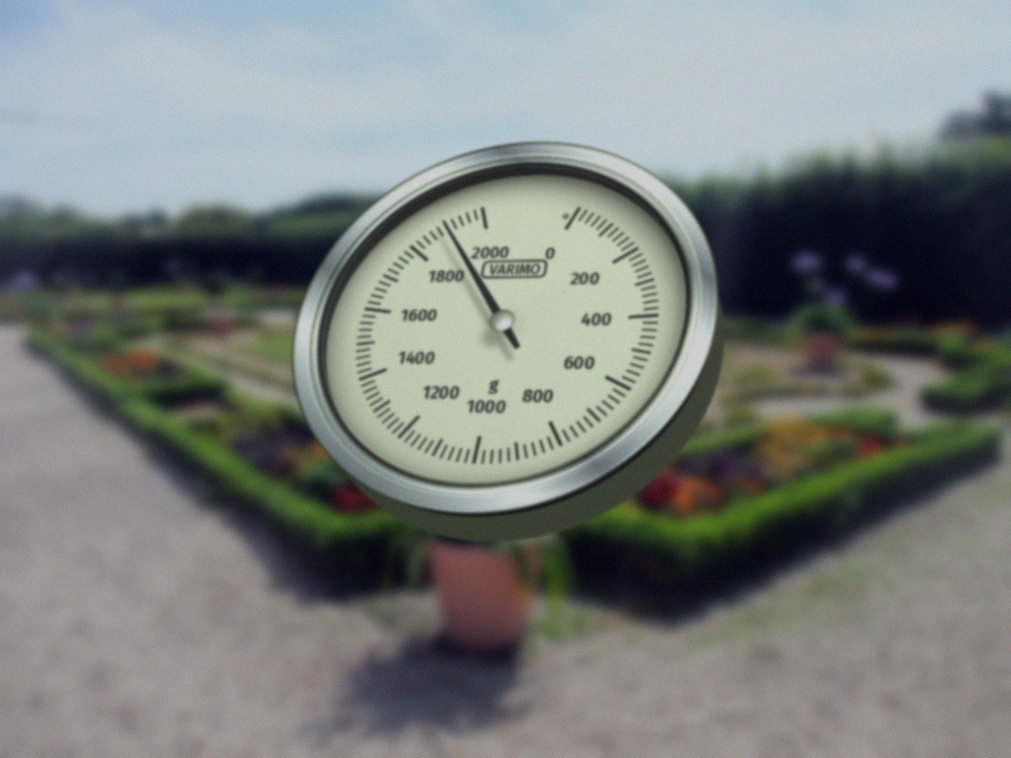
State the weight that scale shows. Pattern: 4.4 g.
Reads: 1900 g
